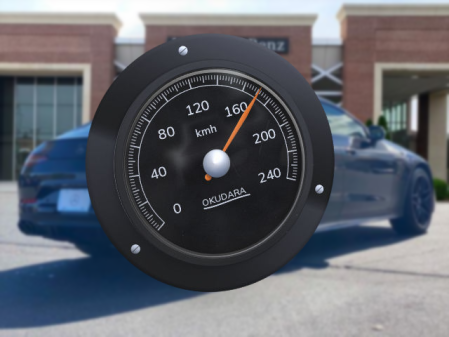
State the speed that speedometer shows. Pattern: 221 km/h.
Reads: 170 km/h
